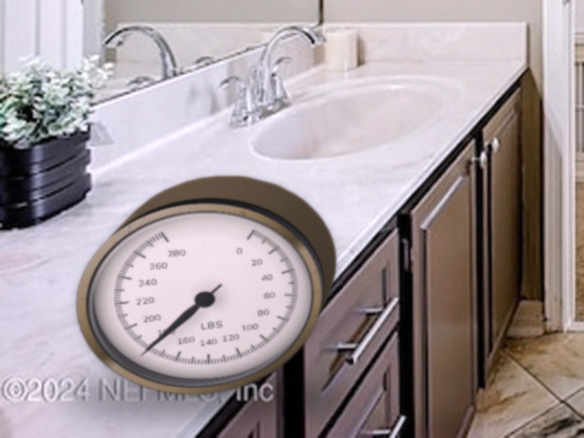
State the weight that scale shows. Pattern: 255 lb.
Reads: 180 lb
